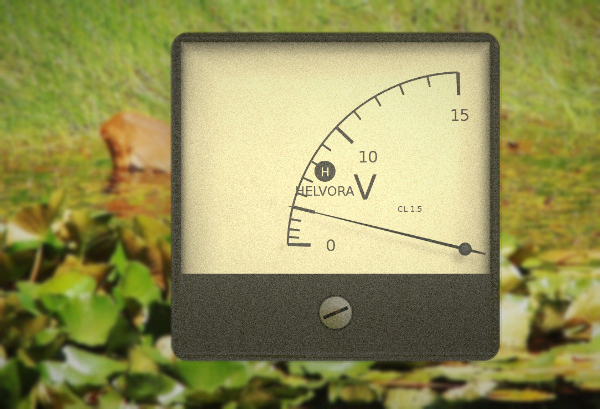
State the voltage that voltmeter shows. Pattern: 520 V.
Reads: 5 V
